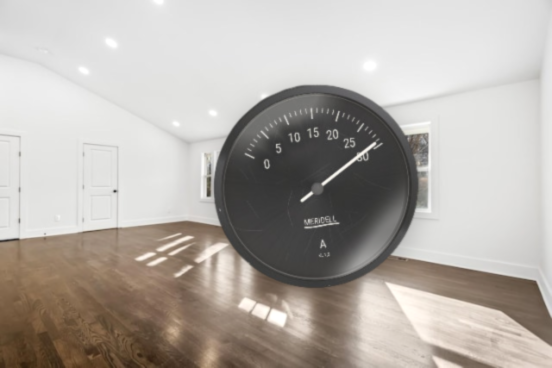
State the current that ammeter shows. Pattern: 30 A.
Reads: 29 A
